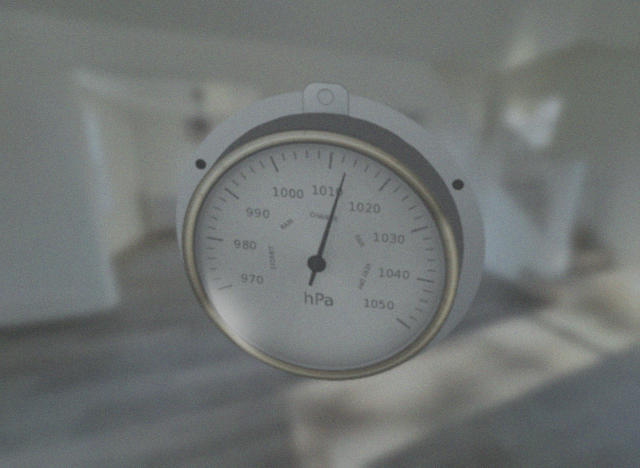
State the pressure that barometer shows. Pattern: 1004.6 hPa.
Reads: 1013 hPa
